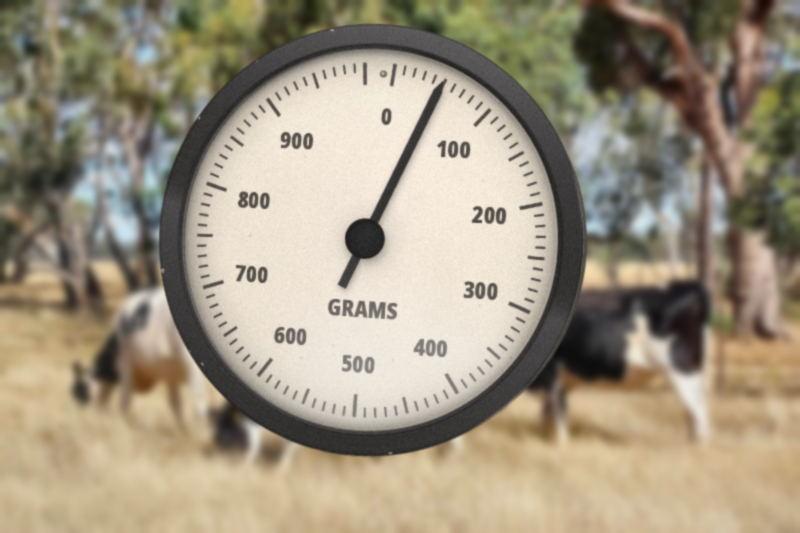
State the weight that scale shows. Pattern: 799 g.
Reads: 50 g
